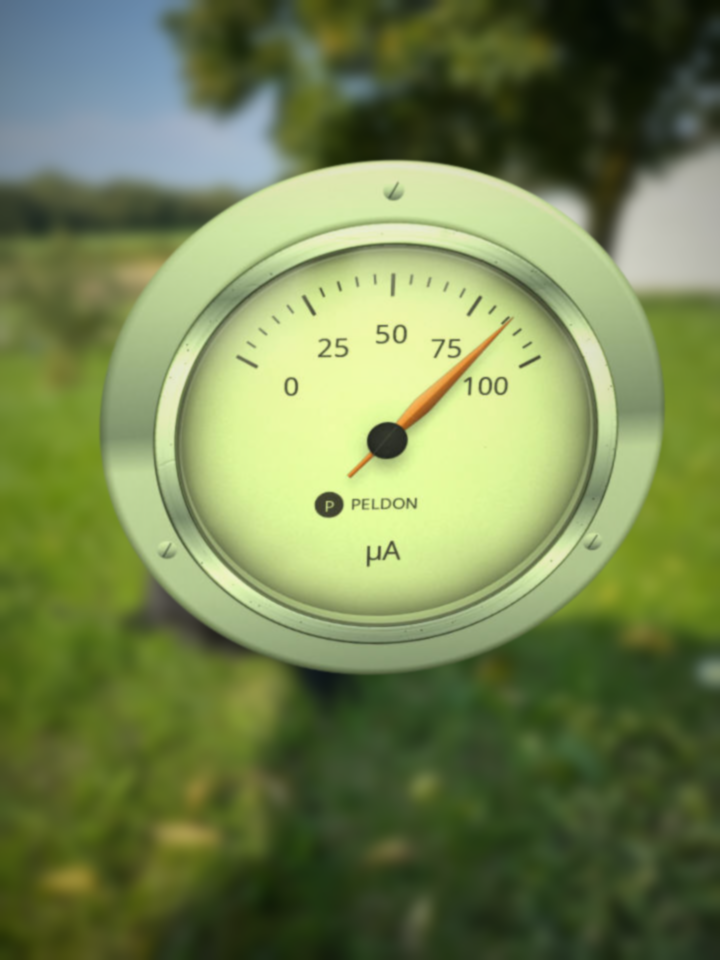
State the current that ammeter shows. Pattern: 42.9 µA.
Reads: 85 µA
